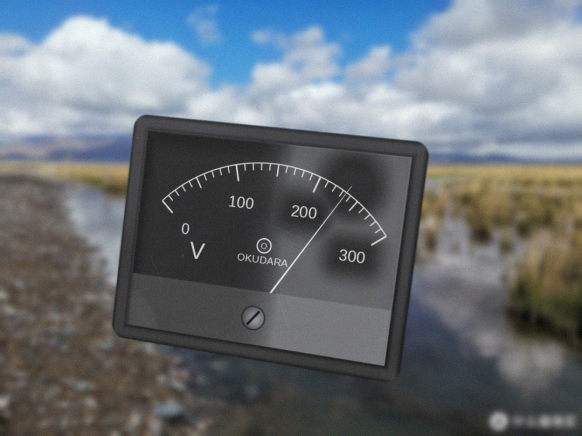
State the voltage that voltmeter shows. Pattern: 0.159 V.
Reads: 235 V
